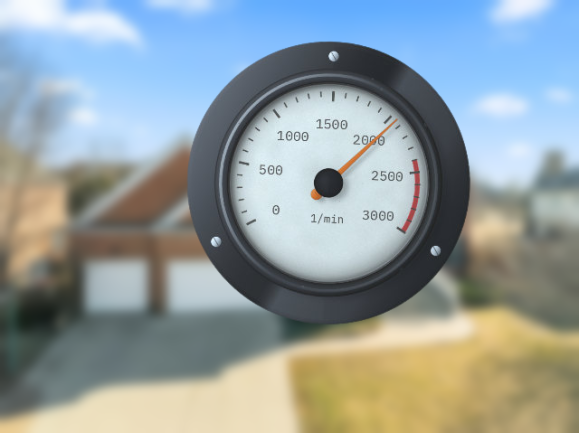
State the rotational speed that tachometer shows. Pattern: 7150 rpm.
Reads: 2050 rpm
